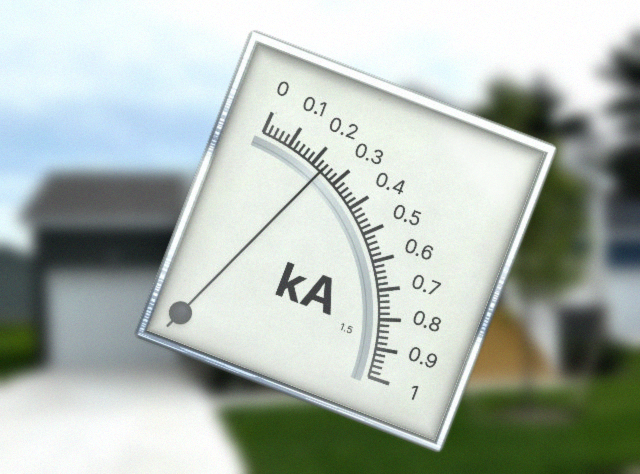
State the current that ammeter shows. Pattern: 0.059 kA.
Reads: 0.24 kA
